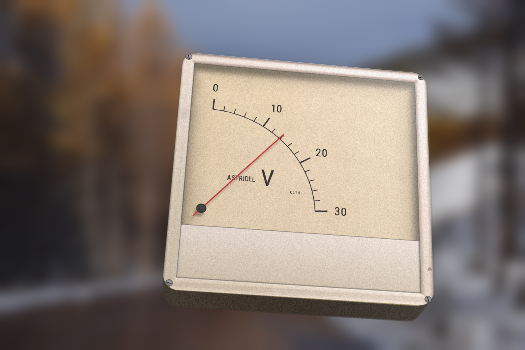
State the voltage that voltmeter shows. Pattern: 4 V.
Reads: 14 V
